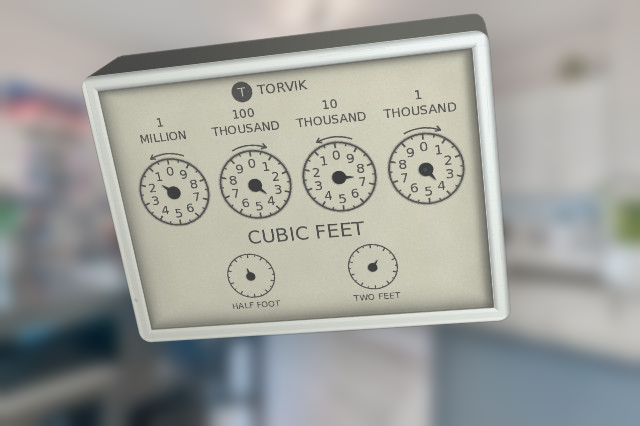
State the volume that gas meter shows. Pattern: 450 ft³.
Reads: 137400 ft³
